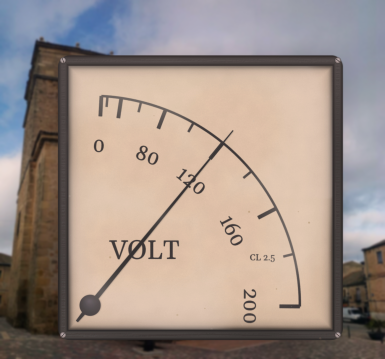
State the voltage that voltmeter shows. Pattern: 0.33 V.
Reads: 120 V
